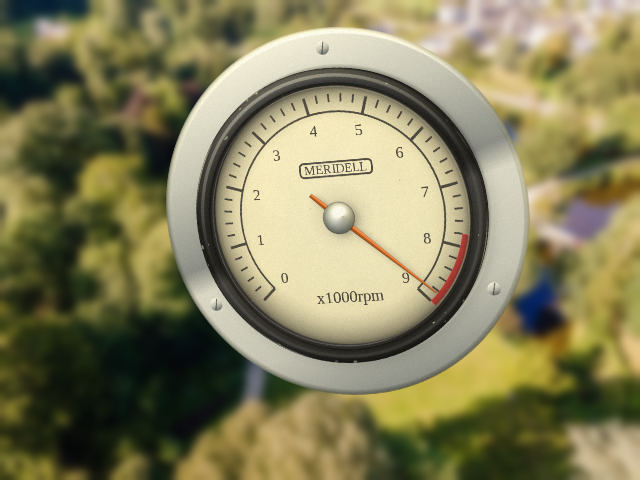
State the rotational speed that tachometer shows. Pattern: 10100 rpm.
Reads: 8800 rpm
